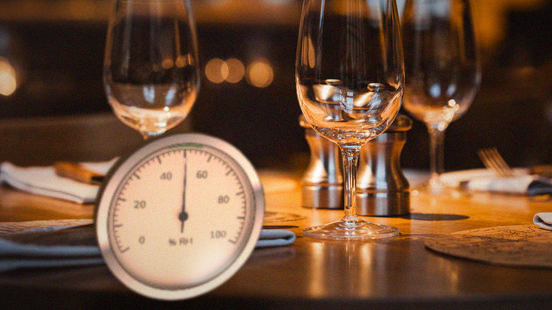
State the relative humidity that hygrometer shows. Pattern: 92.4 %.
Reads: 50 %
